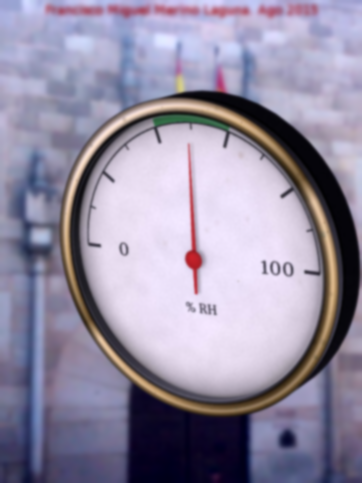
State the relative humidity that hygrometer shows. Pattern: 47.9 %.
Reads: 50 %
